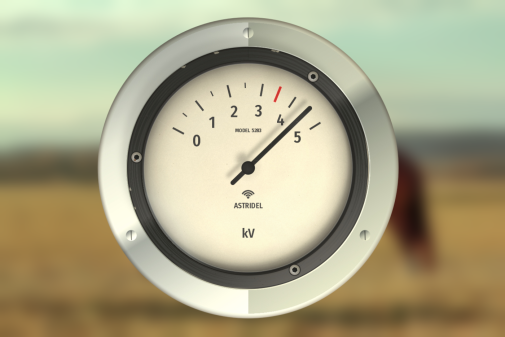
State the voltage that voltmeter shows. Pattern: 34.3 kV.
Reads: 4.5 kV
